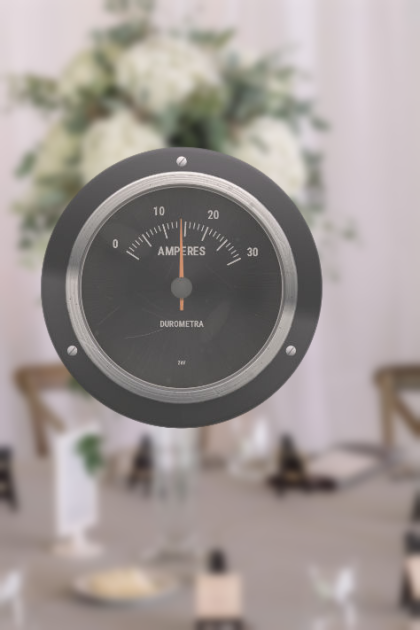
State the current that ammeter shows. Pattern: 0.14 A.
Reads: 14 A
